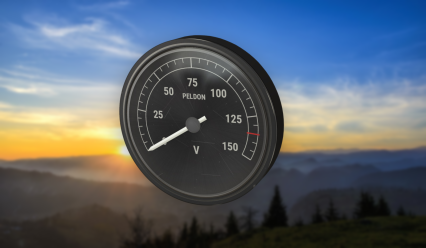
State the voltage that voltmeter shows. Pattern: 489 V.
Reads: 0 V
